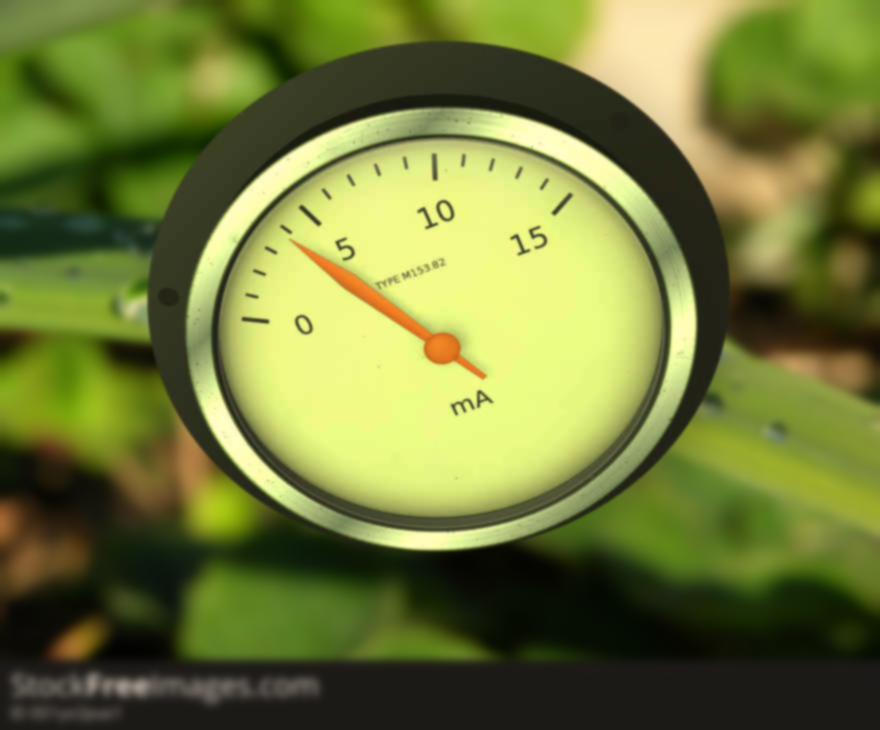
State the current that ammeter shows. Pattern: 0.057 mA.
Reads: 4 mA
